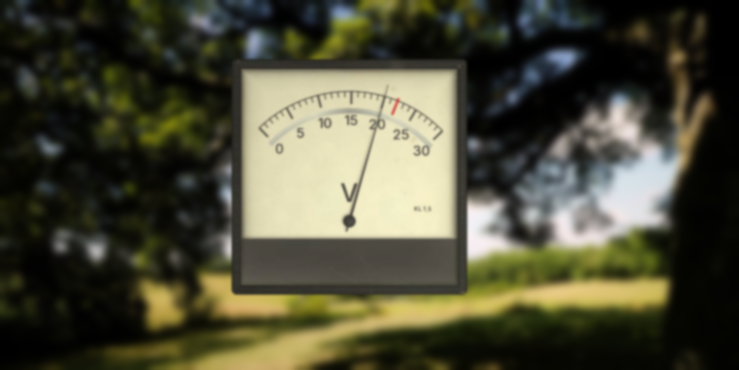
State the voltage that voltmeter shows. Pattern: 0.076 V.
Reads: 20 V
